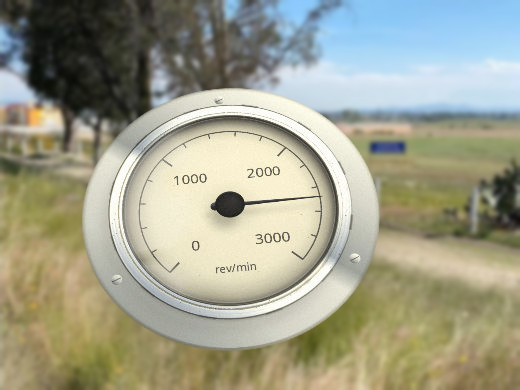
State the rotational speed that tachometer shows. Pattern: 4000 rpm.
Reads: 2500 rpm
